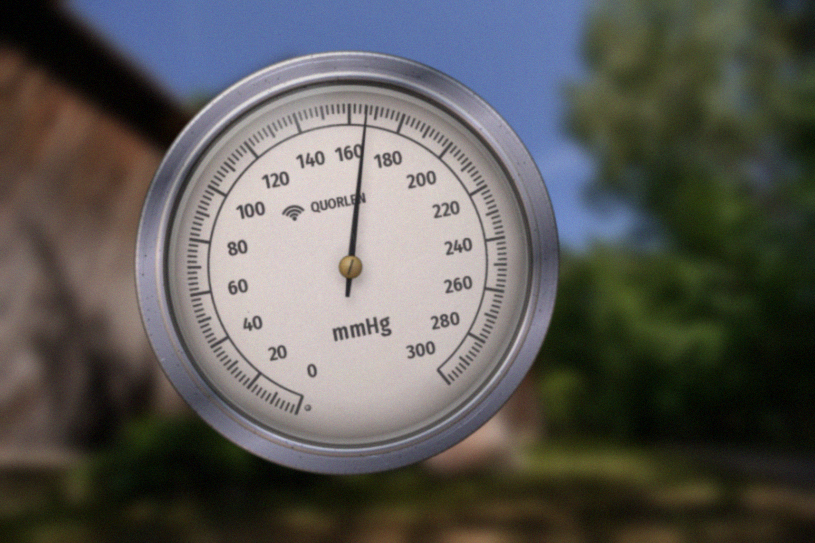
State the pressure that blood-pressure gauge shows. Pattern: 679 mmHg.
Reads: 166 mmHg
